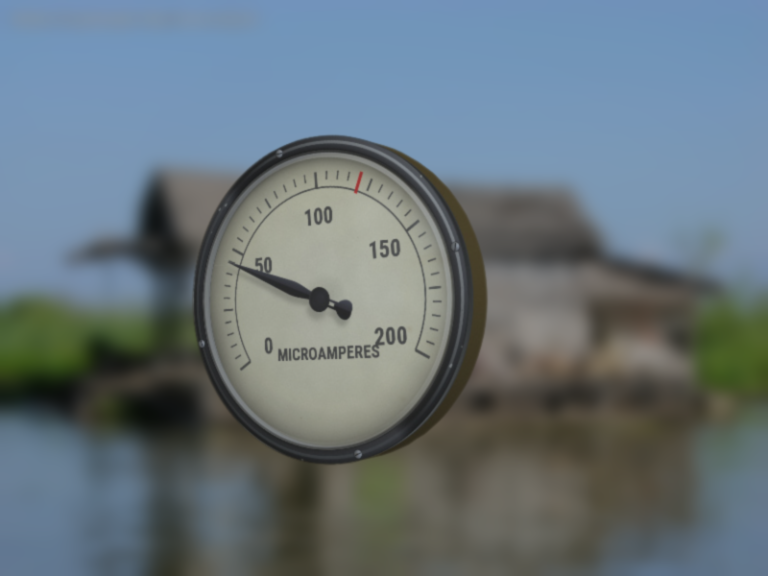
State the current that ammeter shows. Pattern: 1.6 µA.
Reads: 45 µA
